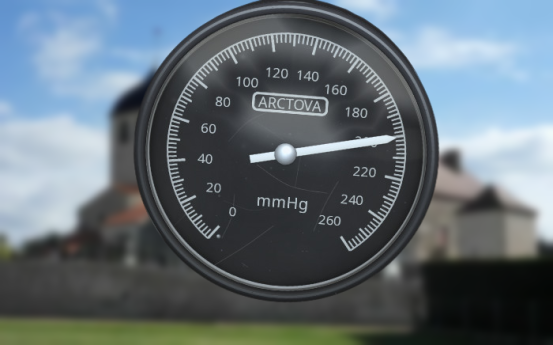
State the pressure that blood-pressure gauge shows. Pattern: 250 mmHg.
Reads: 200 mmHg
